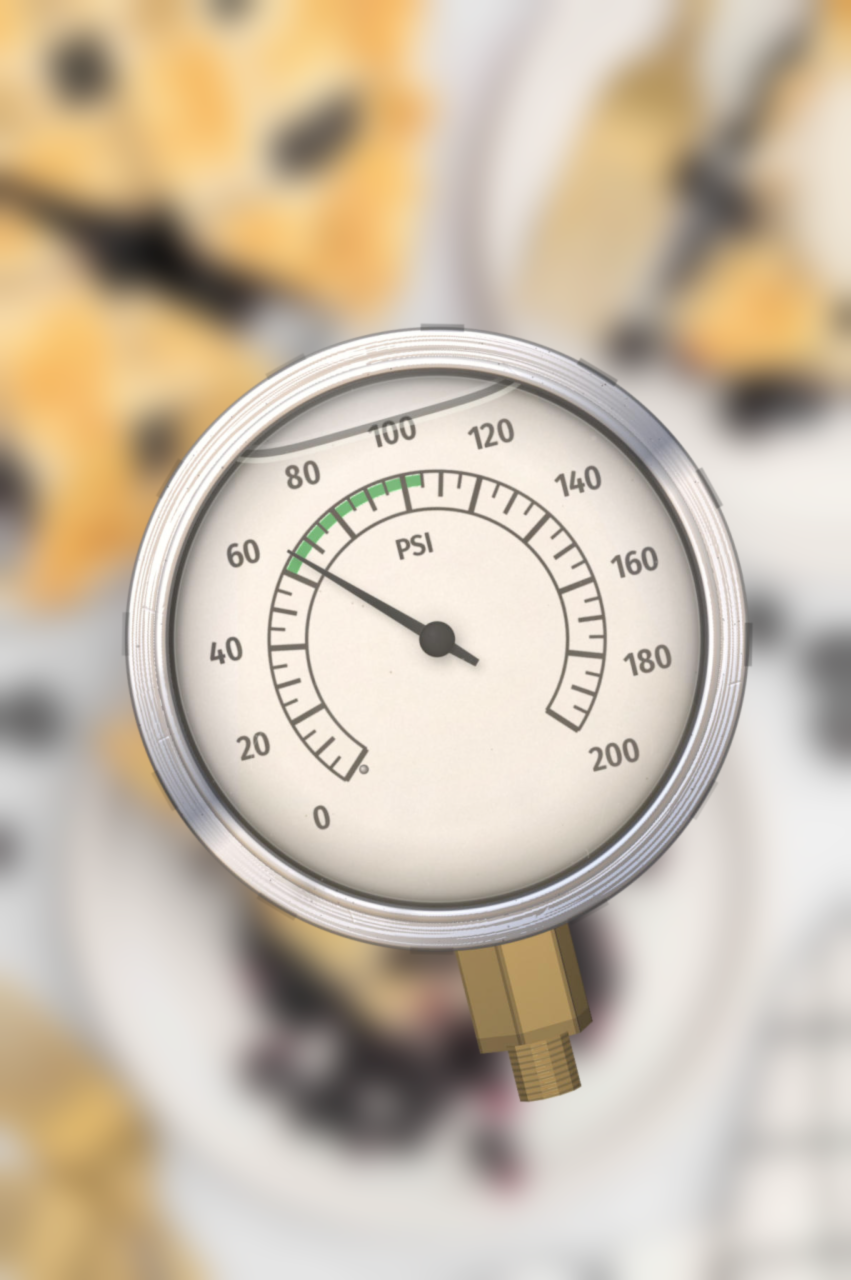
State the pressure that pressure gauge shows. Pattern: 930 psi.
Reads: 65 psi
